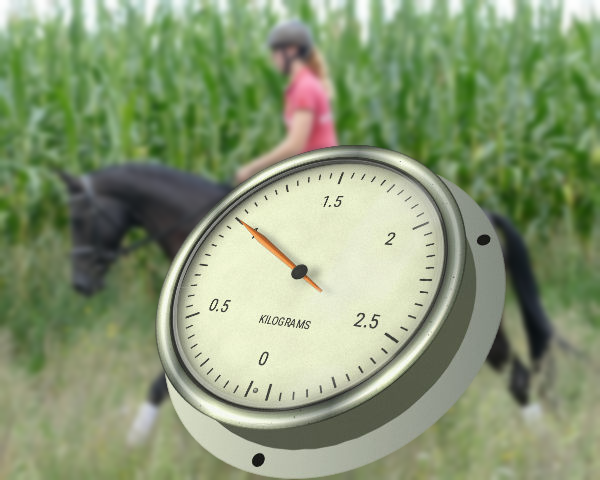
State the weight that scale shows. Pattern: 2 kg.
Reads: 1 kg
